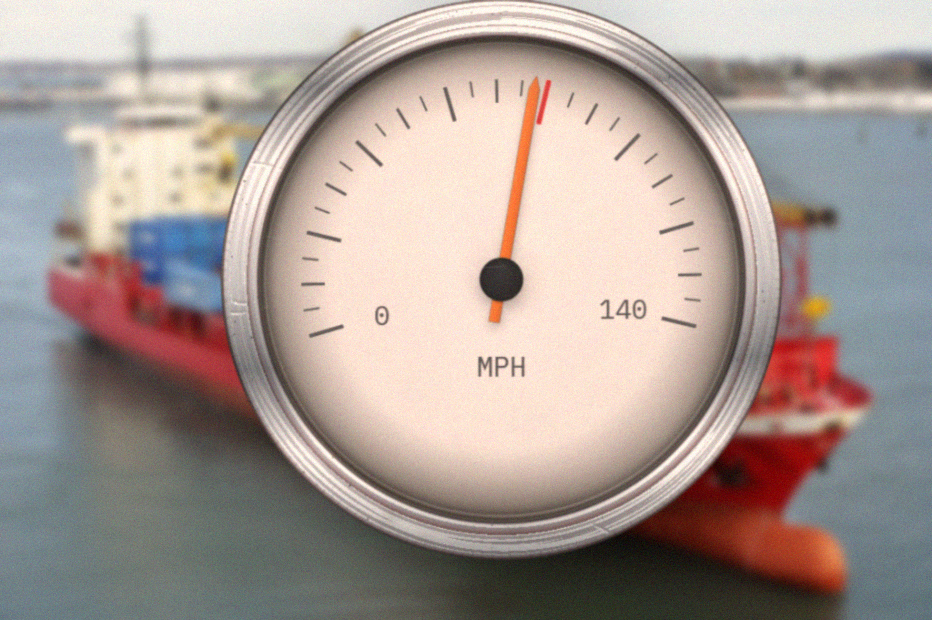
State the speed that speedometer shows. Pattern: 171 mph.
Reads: 77.5 mph
